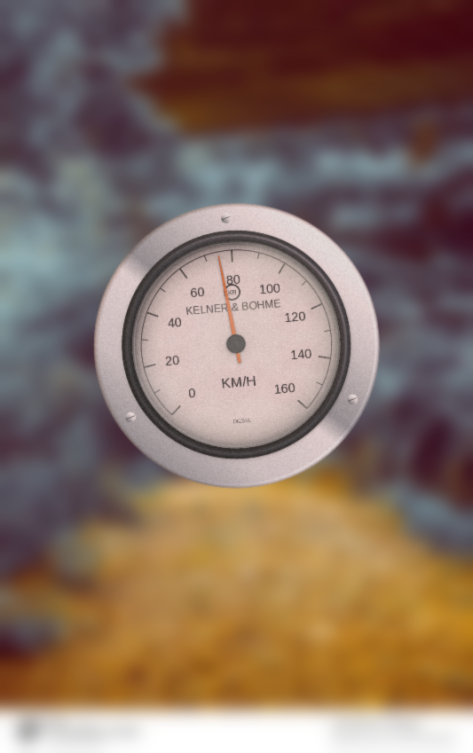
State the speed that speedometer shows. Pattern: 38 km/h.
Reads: 75 km/h
